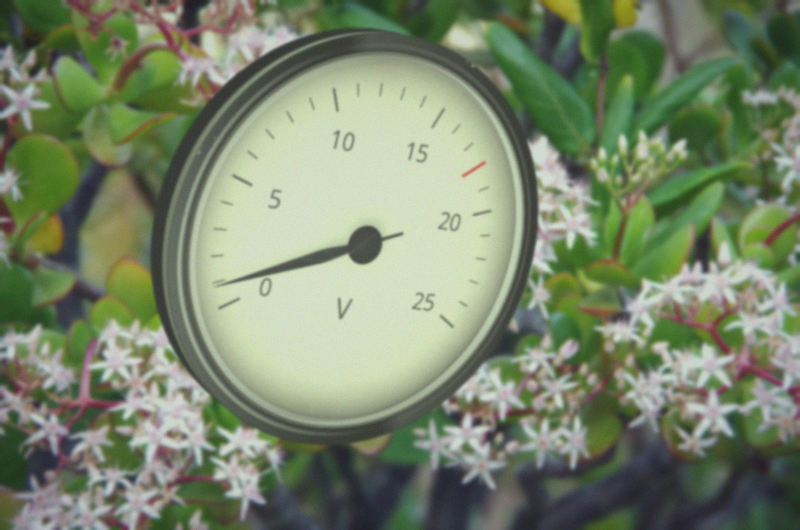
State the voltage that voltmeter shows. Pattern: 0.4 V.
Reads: 1 V
